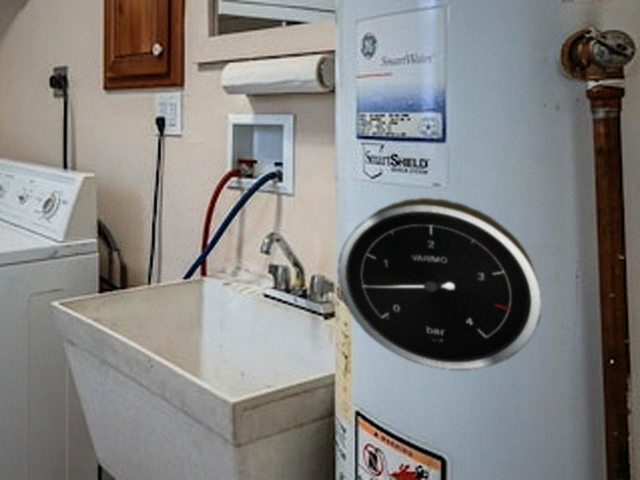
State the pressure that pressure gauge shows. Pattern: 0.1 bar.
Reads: 0.5 bar
